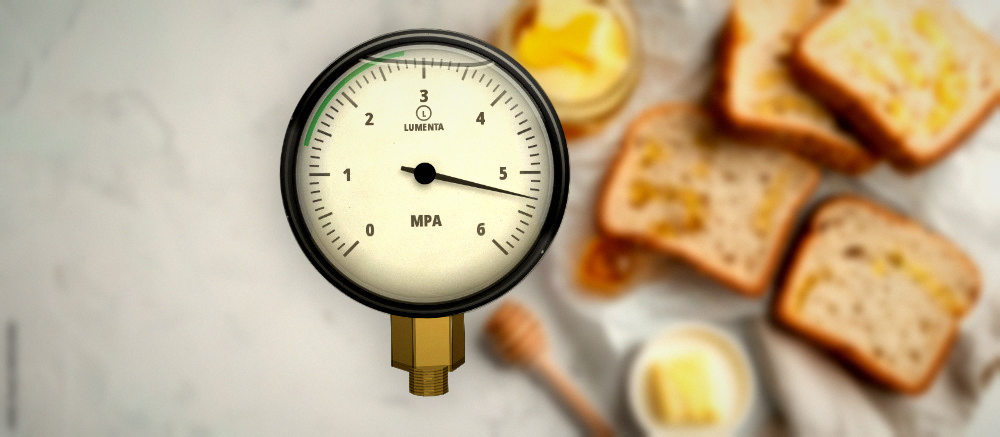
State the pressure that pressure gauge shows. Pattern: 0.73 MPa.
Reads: 5.3 MPa
